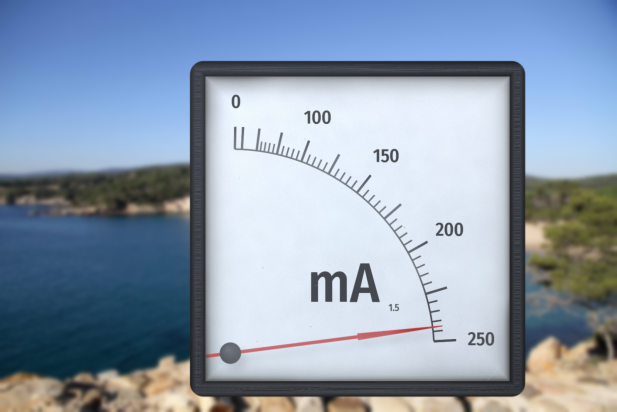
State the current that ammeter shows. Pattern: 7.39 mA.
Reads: 242.5 mA
